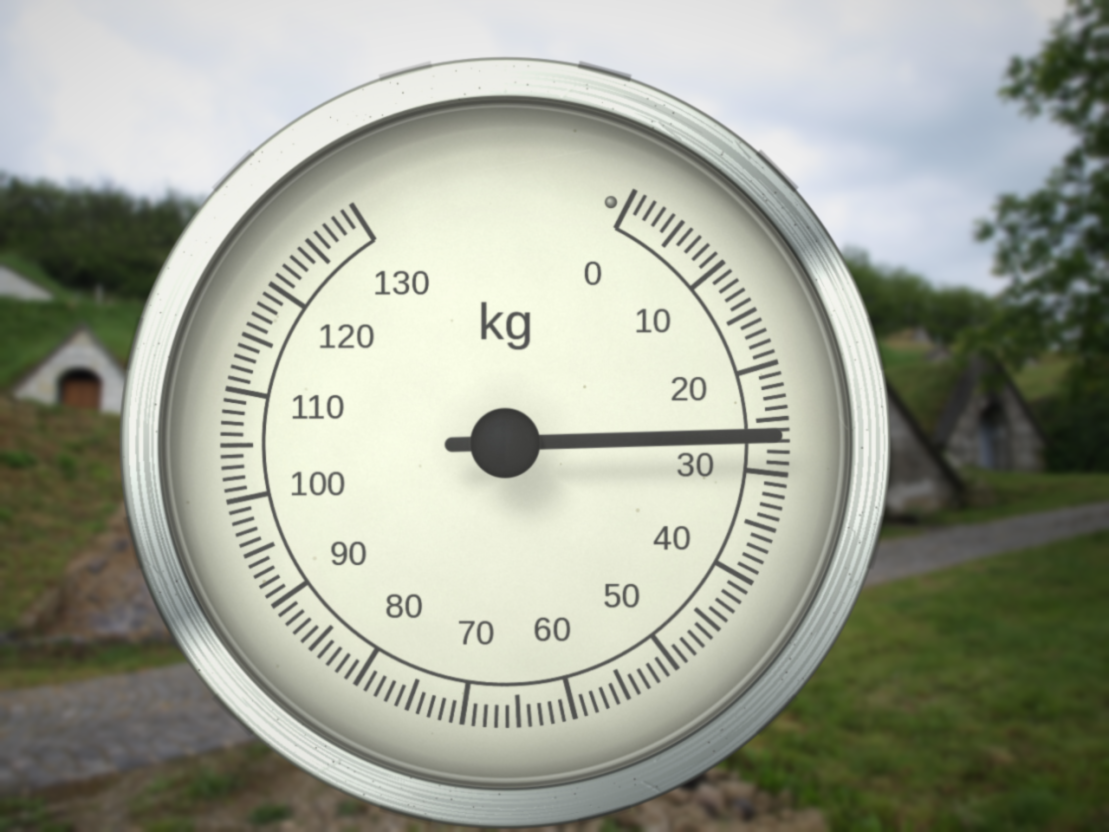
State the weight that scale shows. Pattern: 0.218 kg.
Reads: 26.5 kg
